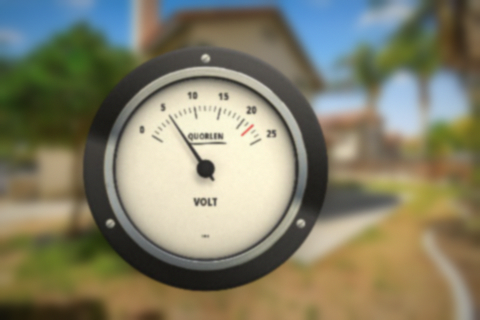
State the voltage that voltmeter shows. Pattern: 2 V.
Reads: 5 V
